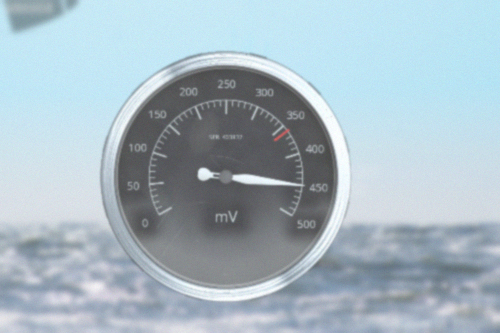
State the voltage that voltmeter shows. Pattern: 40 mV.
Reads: 450 mV
